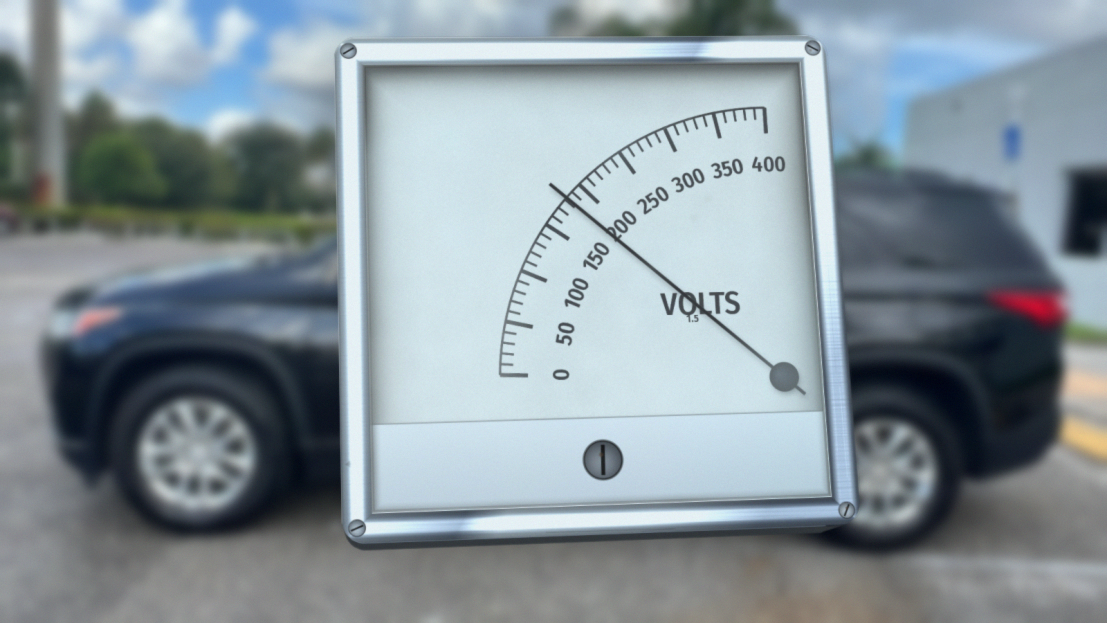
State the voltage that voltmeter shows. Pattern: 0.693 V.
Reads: 180 V
